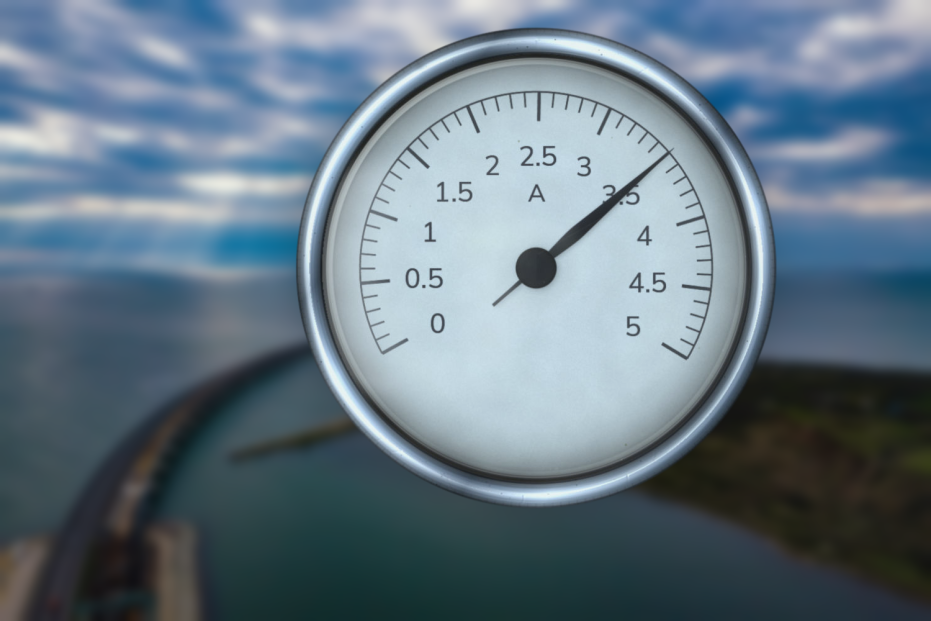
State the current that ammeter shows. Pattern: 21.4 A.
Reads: 3.5 A
